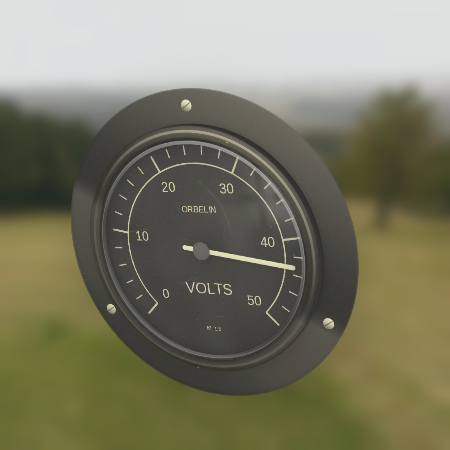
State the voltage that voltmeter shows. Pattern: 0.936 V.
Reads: 43 V
